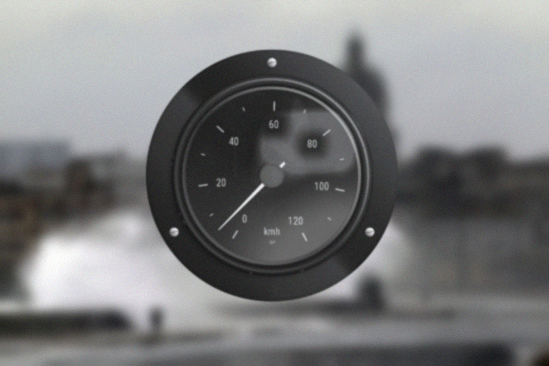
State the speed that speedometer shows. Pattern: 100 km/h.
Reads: 5 km/h
